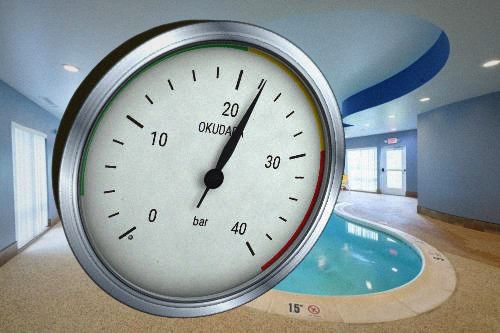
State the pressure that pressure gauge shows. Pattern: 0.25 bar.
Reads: 22 bar
